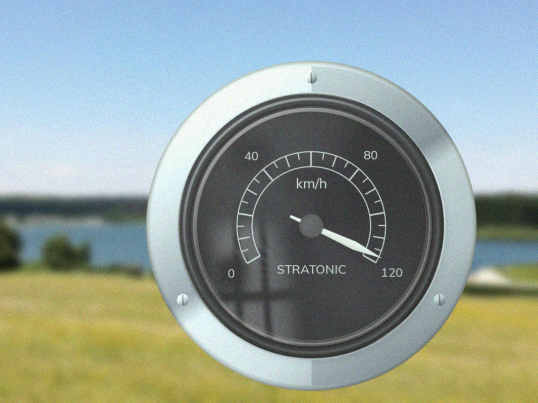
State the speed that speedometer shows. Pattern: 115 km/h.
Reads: 117.5 km/h
